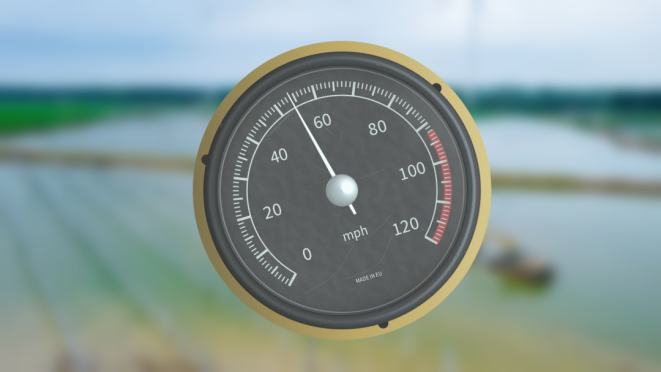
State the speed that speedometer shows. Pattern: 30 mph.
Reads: 54 mph
